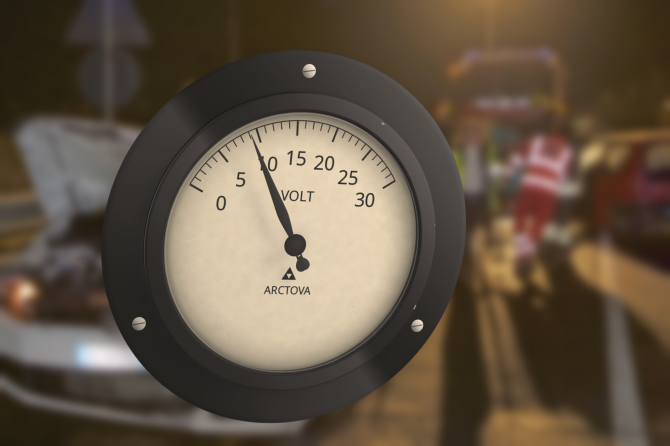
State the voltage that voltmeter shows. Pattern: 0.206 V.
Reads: 9 V
